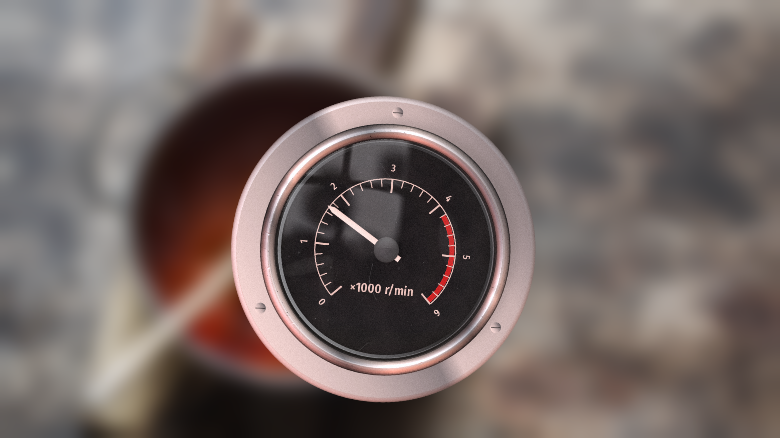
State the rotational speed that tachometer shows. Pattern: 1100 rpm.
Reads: 1700 rpm
